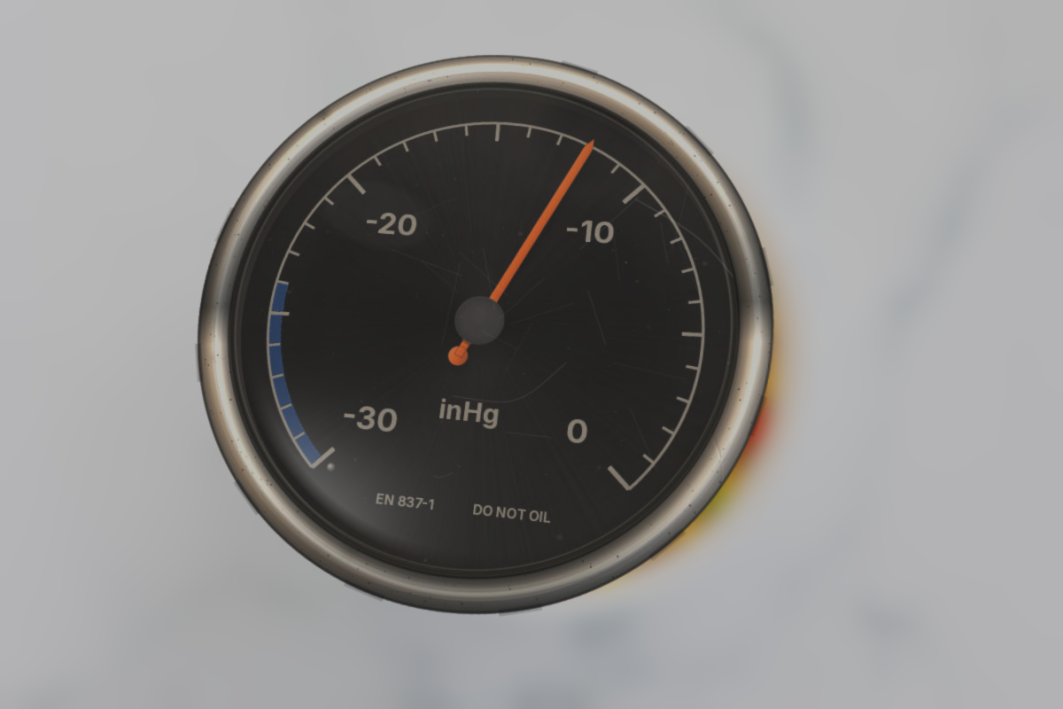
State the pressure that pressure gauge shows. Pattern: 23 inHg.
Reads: -12 inHg
